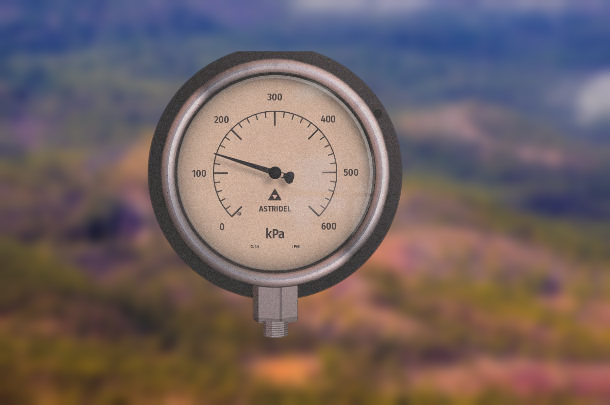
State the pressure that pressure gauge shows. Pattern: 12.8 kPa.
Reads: 140 kPa
